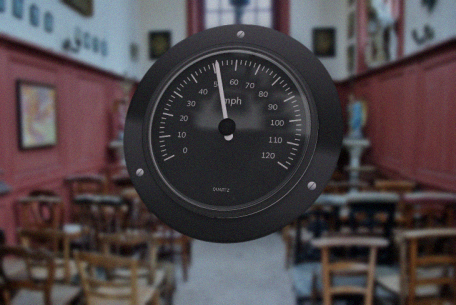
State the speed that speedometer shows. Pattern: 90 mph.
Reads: 52 mph
